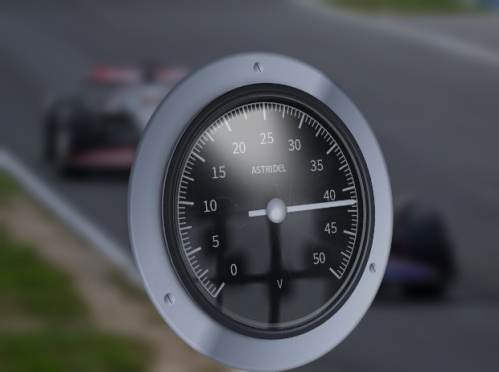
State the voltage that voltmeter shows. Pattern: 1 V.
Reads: 41.5 V
